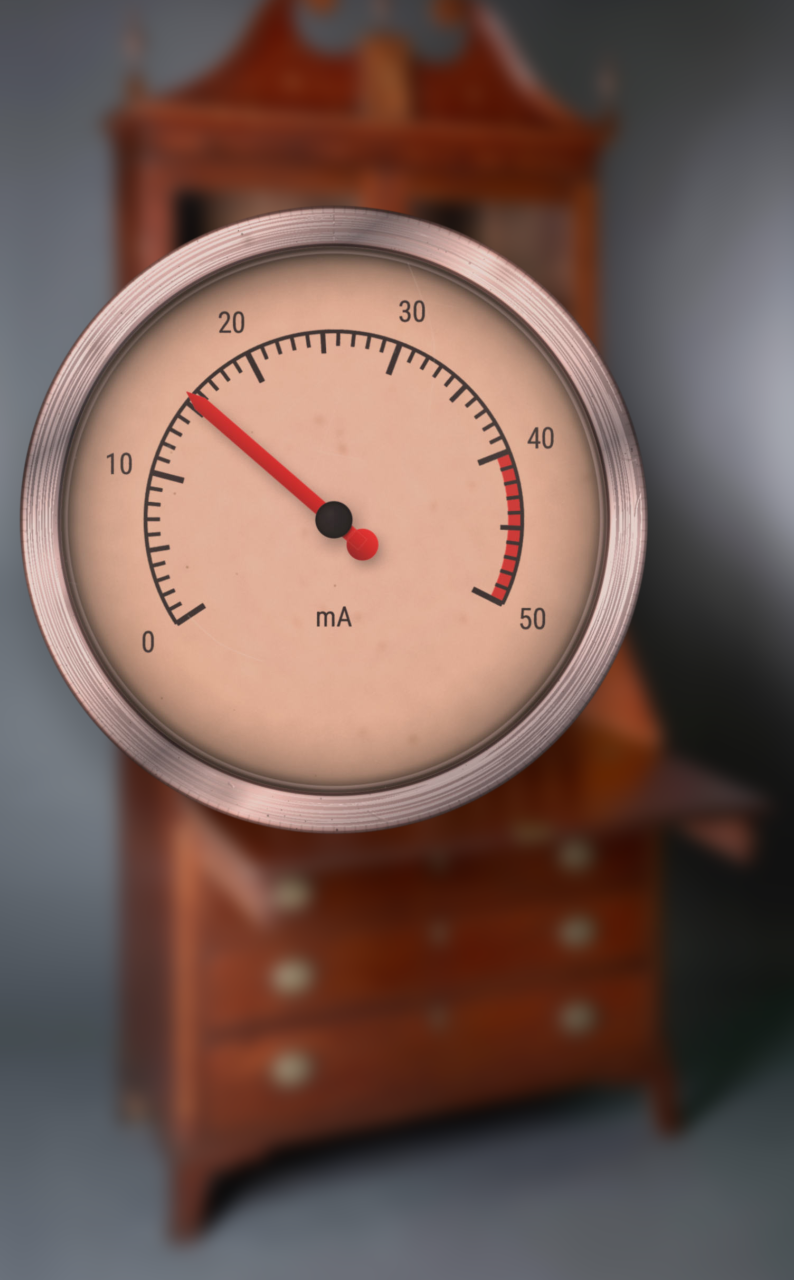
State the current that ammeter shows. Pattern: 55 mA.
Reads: 15.5 mA
